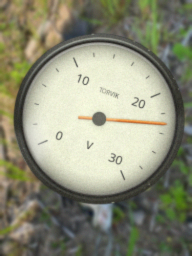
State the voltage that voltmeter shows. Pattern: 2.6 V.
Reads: 23 V
